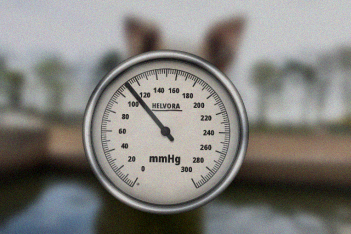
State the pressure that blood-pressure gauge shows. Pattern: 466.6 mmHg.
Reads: 110 mmHg
